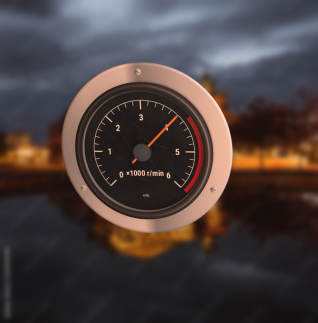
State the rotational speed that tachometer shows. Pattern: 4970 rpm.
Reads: 4000 rpm
